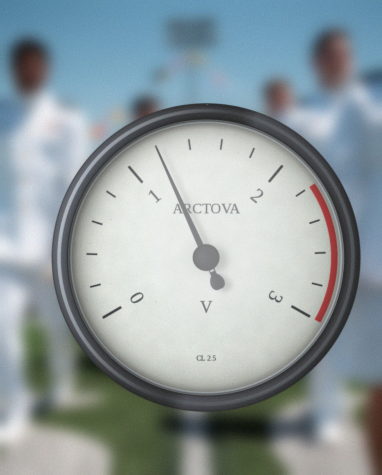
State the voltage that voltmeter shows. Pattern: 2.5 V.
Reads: 1.2 V
